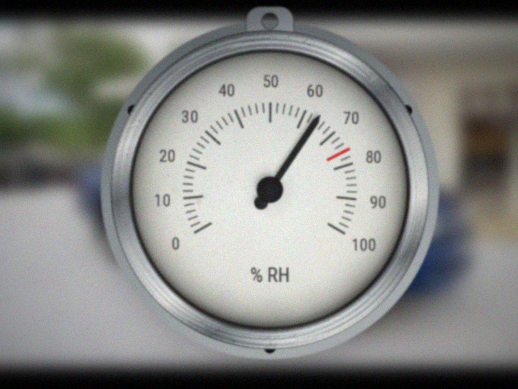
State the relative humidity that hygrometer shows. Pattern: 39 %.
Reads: 64 %
